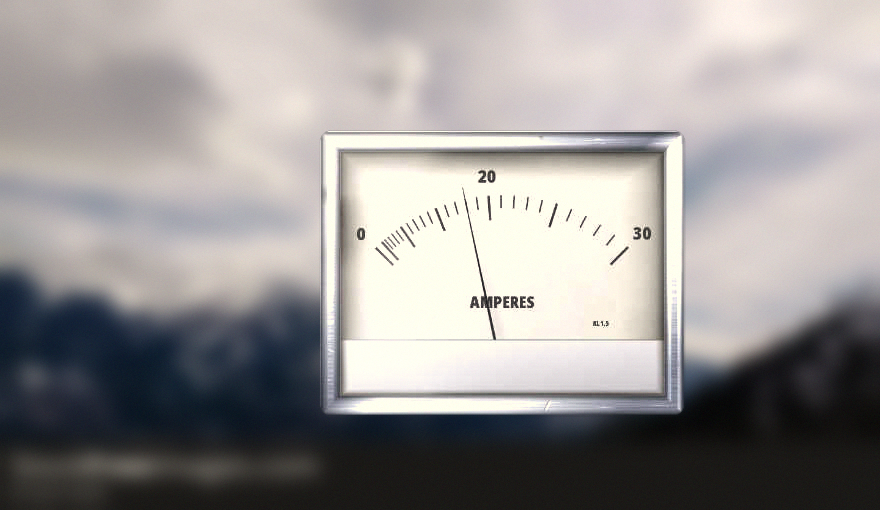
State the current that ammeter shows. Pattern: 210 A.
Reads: 18 A
